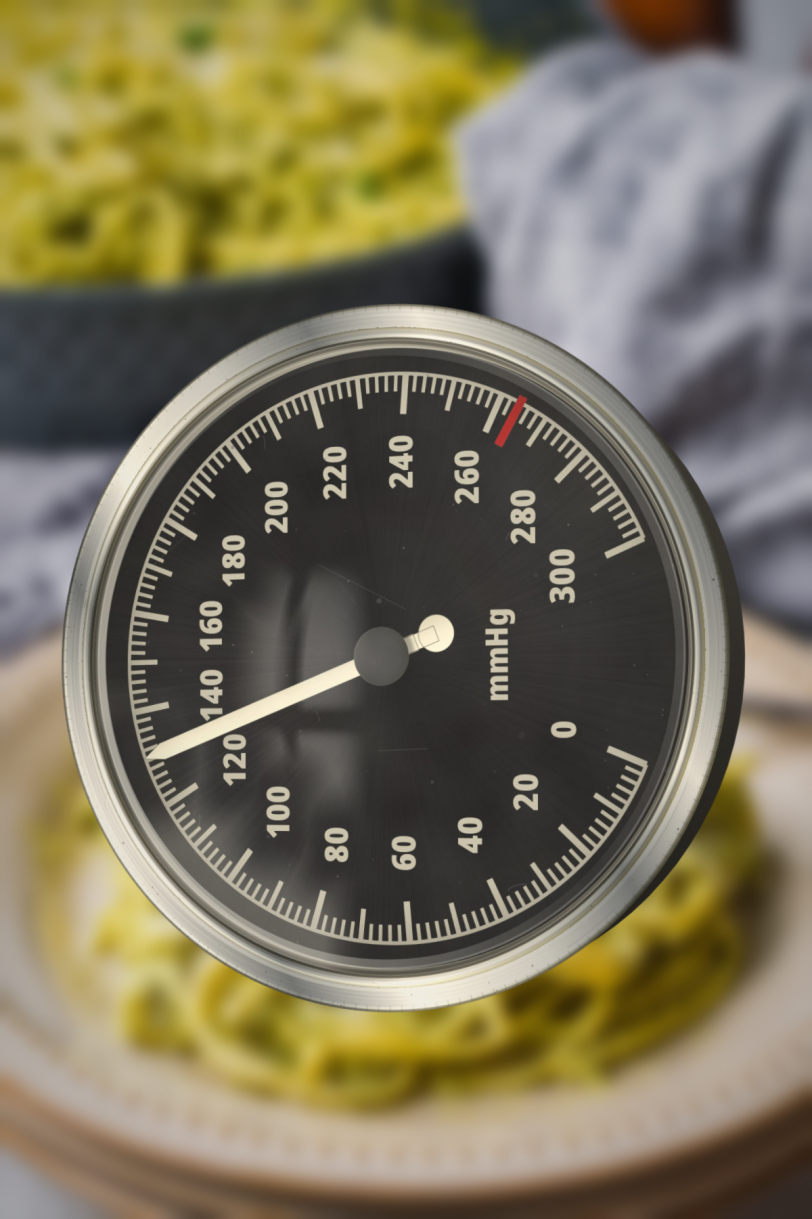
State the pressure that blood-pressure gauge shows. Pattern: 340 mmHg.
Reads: 130 mmHg
